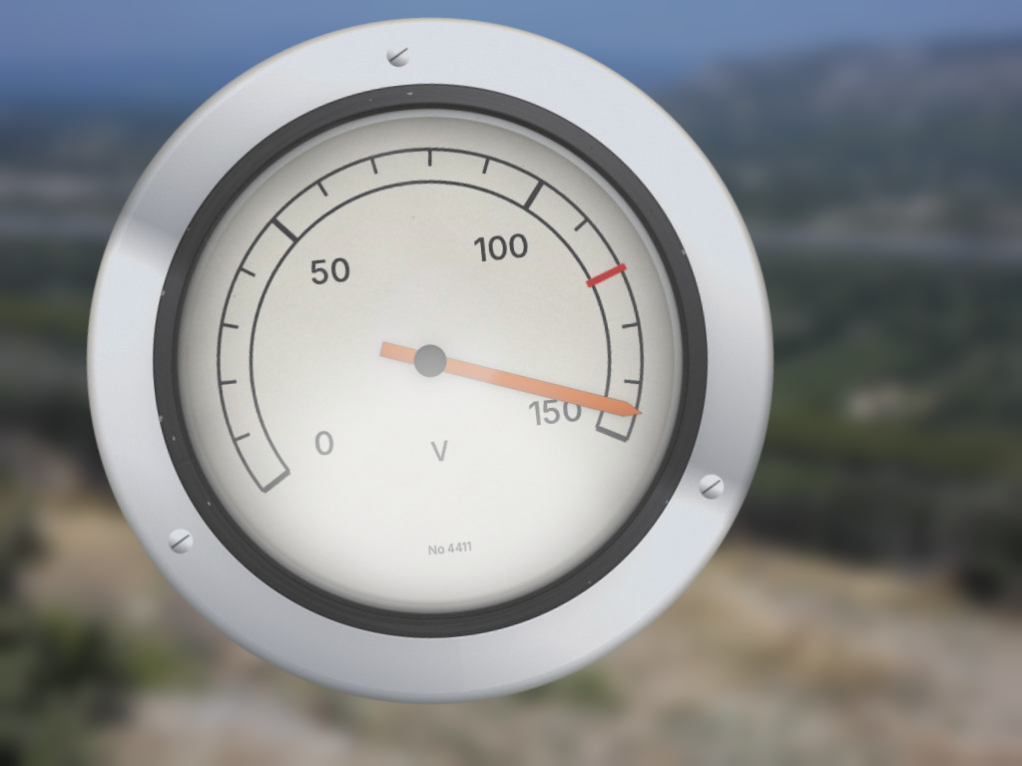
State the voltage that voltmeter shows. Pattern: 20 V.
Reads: 145 V
